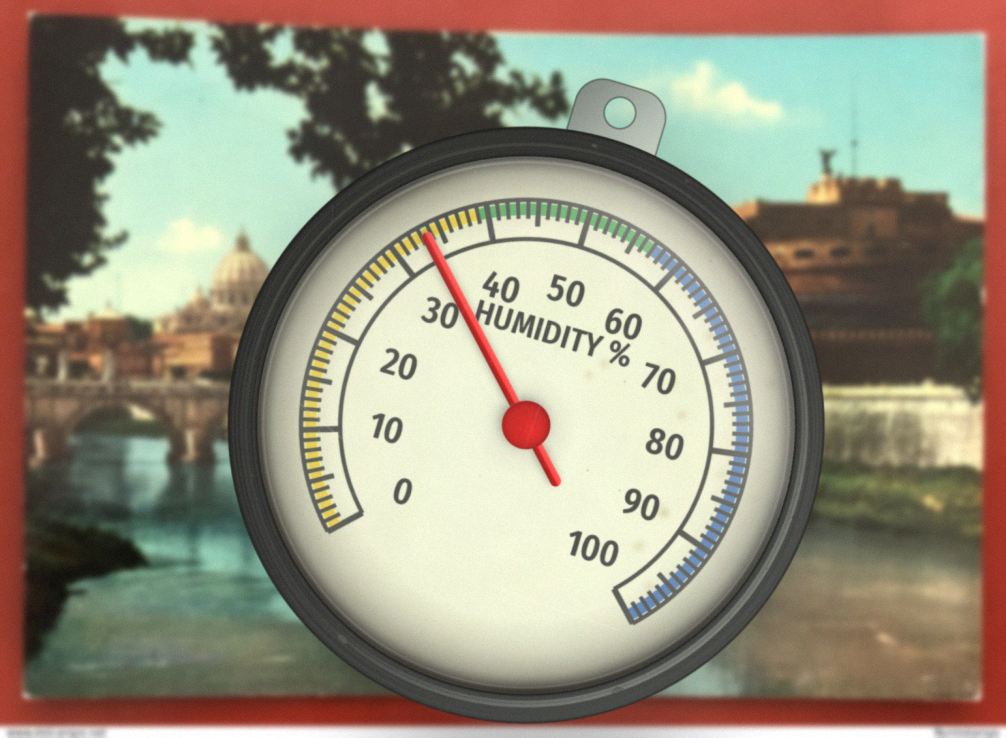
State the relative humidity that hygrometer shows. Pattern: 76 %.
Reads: 33.5 %
